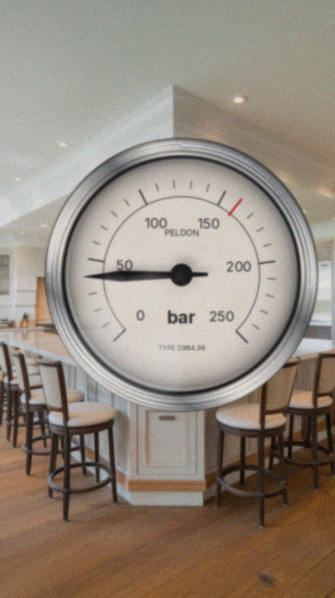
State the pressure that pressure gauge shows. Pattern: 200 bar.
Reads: 40 bar
